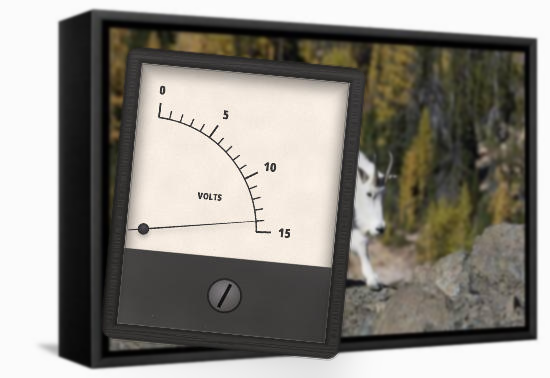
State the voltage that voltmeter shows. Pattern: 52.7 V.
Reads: 14 V
